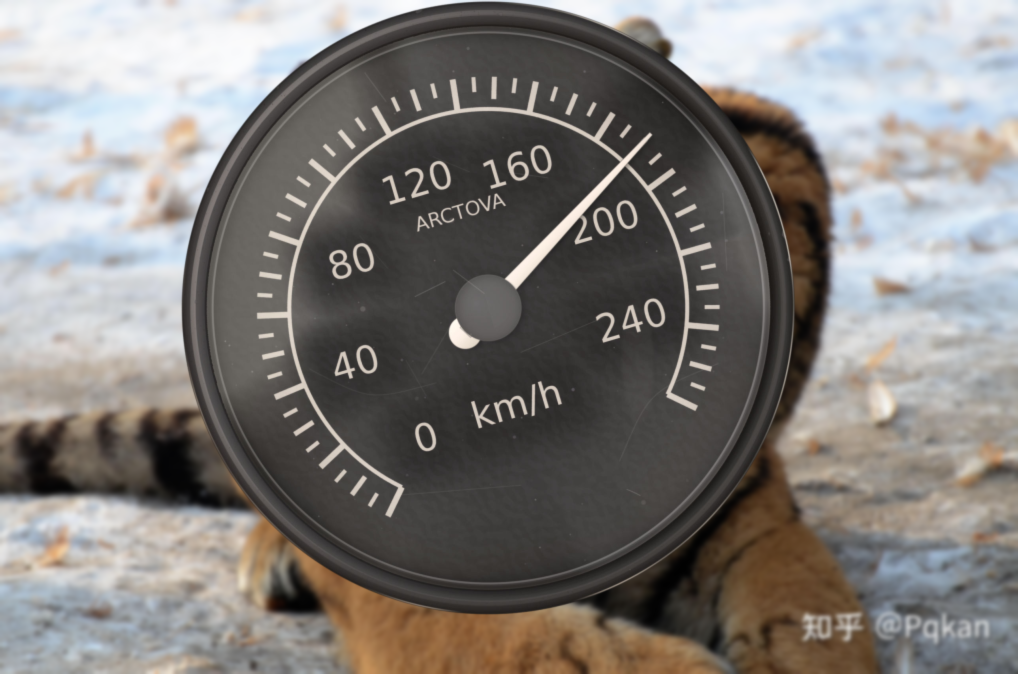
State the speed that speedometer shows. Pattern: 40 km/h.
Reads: 190 km/h
